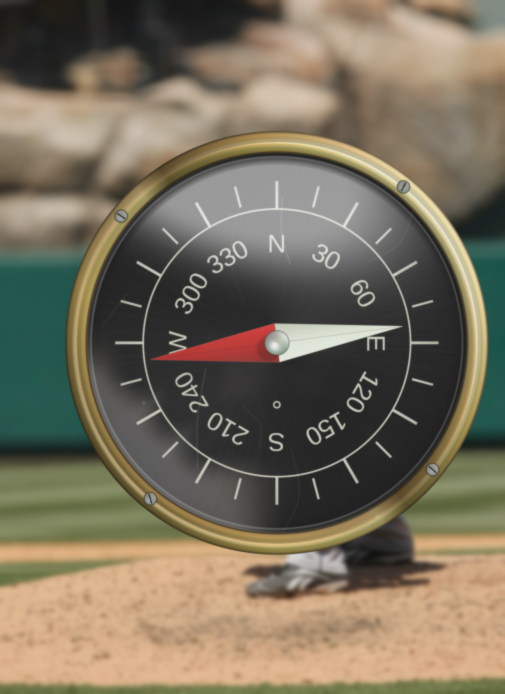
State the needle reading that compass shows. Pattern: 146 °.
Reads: 262.5 °
